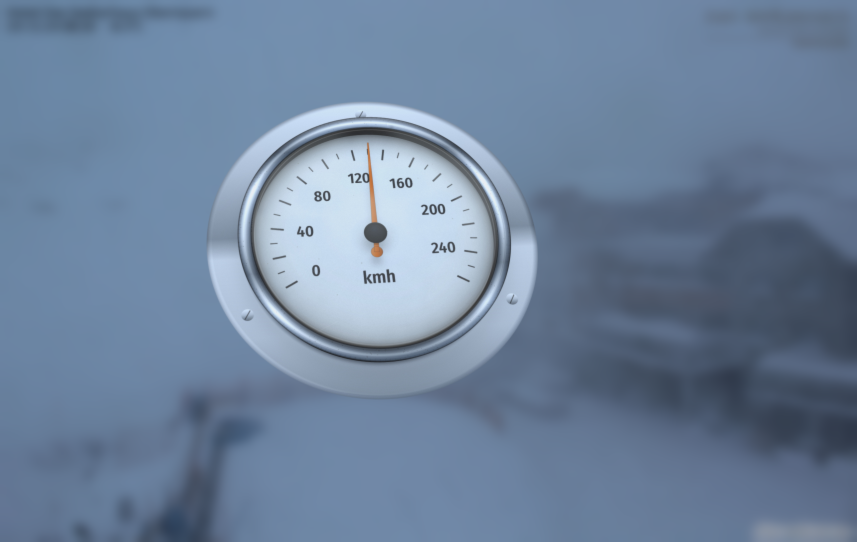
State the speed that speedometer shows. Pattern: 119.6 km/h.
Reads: 130 km/h
